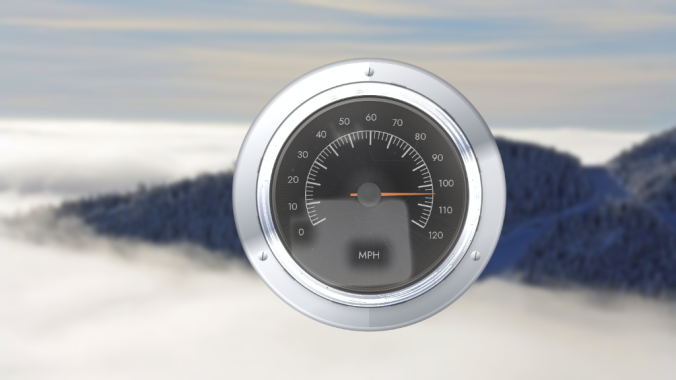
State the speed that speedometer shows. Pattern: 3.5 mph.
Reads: 104 mph
